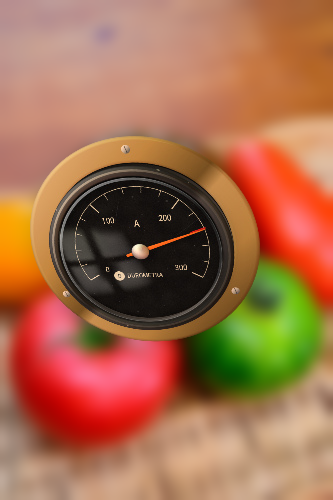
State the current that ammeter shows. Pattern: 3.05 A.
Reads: 240 A
